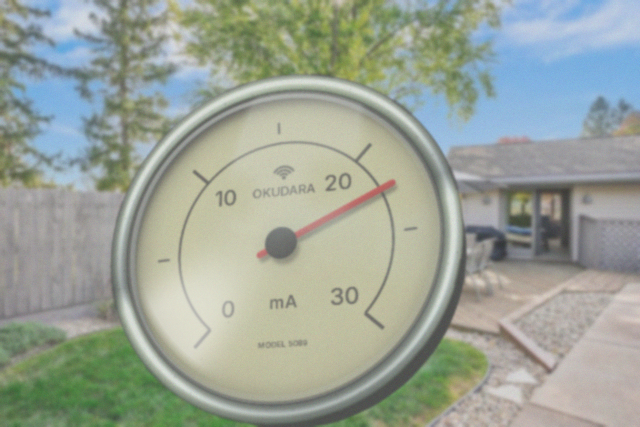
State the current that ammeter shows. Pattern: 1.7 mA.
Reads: 22.5 mA
